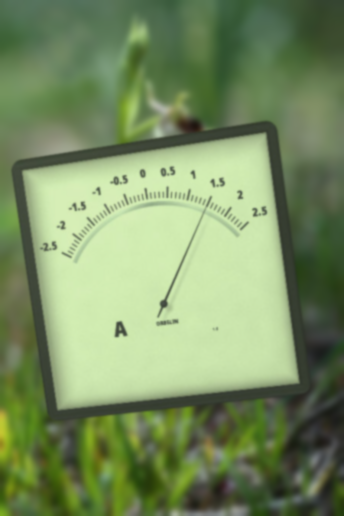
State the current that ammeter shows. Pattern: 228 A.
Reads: 1.5 A
